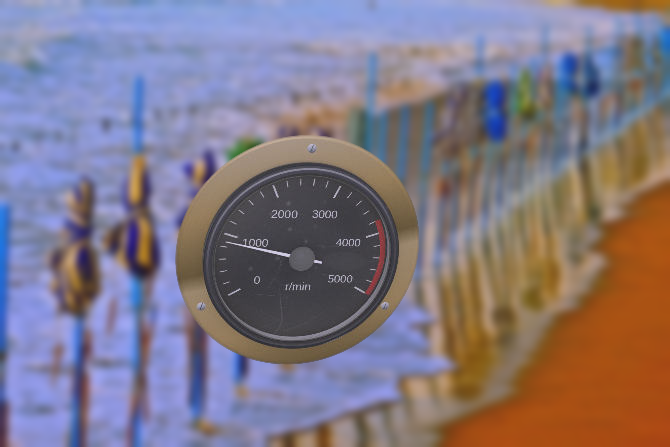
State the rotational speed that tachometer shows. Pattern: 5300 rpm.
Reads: 900 rpm
